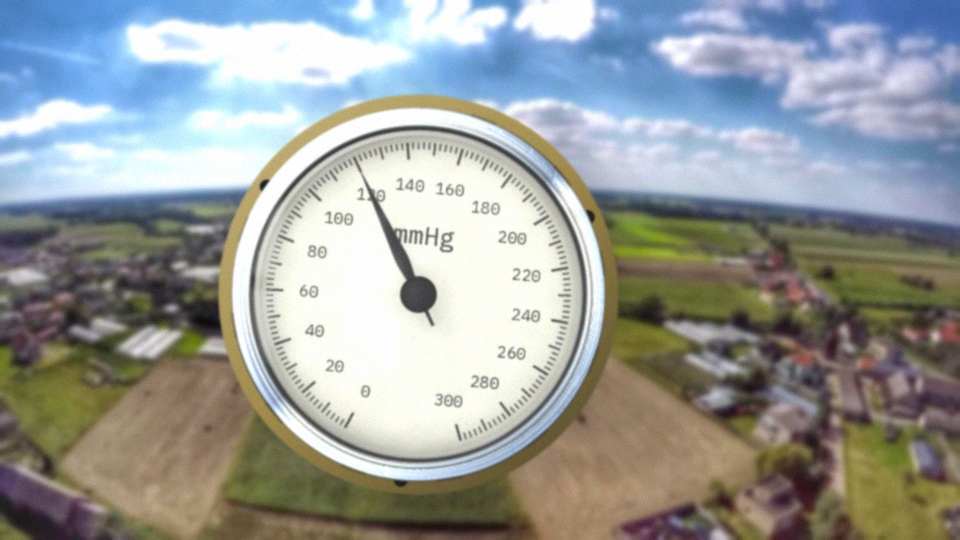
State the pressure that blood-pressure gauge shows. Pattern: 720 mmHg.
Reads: 120 mmHg
